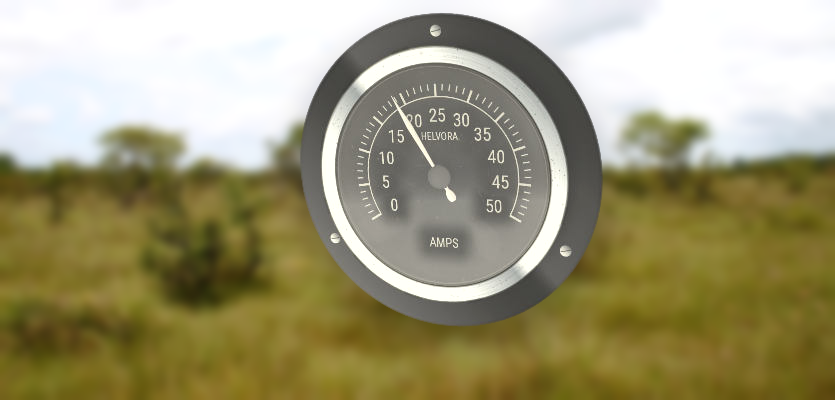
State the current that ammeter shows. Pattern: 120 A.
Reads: 19 A
